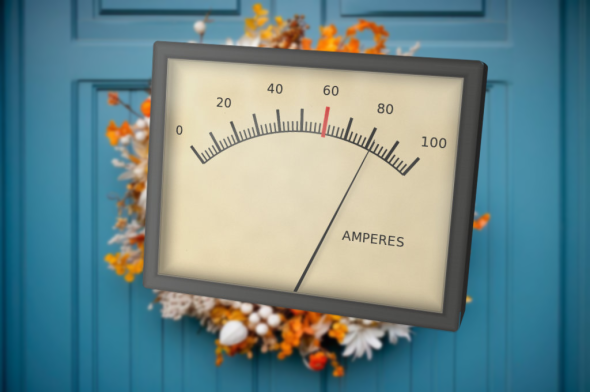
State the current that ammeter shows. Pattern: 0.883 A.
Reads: 82 A
